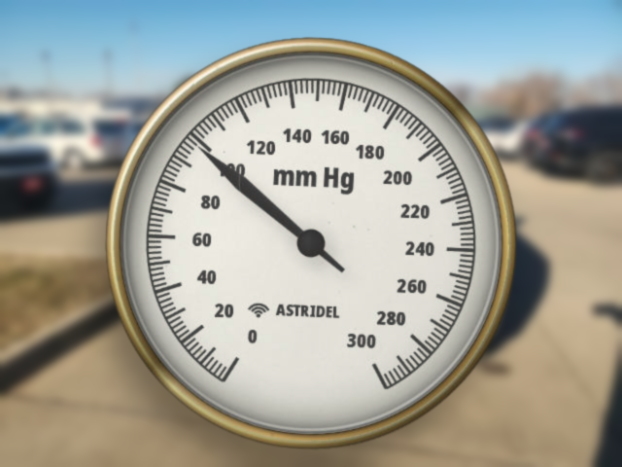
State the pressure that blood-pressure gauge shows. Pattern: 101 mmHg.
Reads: 98 mmHg
